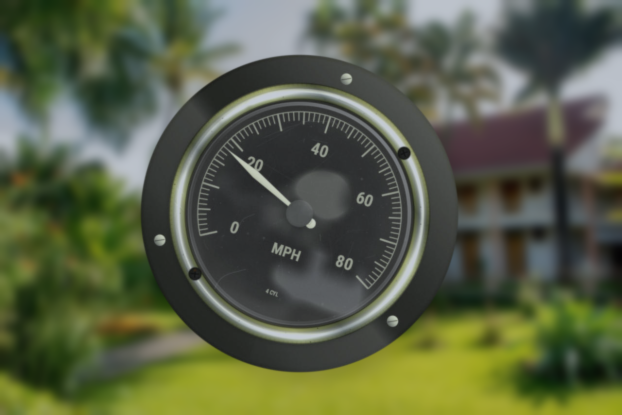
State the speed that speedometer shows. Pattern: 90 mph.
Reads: 18 mph
